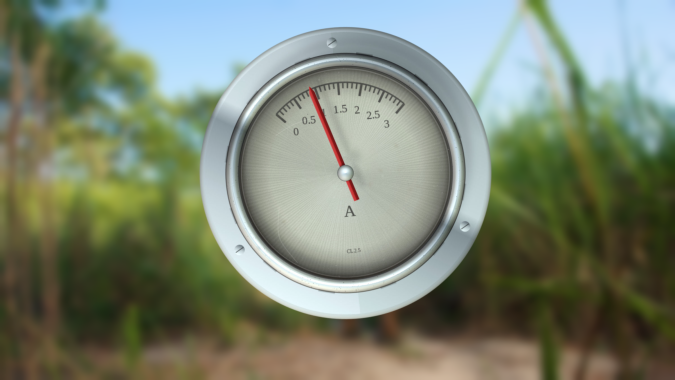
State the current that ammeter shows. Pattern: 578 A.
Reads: 0.9 A
